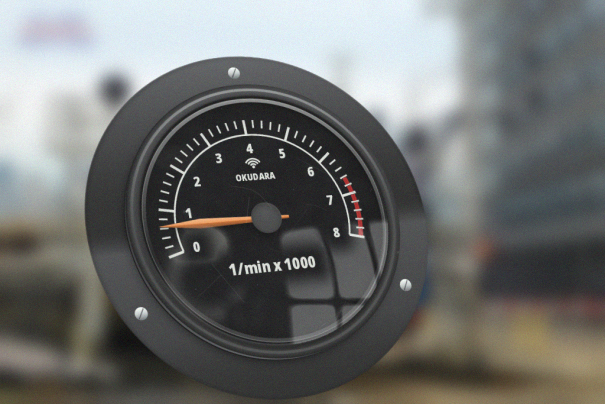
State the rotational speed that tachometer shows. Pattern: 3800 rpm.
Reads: 600 rpm
